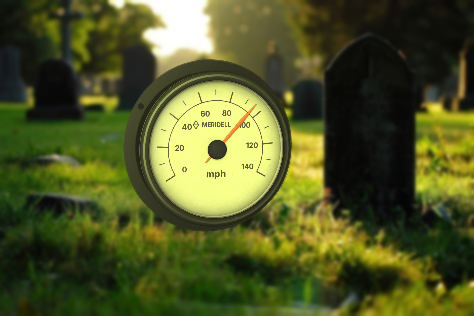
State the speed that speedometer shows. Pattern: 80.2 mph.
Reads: 95 mph
